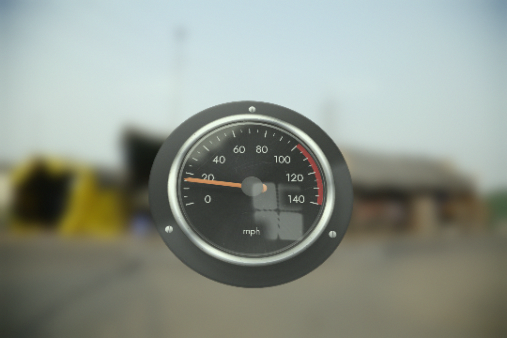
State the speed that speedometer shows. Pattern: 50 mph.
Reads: 15 mph
